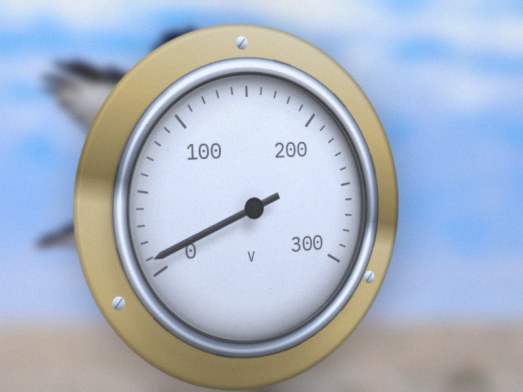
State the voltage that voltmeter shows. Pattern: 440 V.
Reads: 10 V
